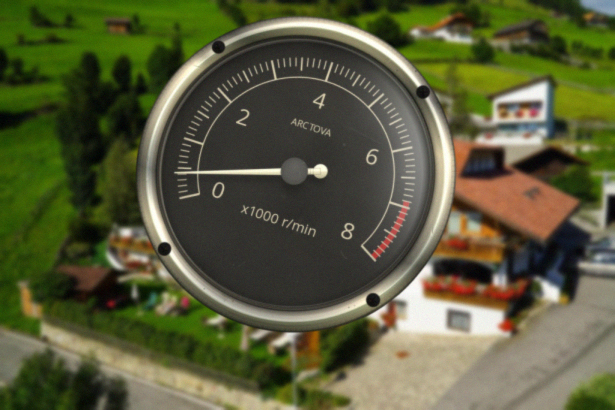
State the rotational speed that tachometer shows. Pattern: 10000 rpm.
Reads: 400 rpm
